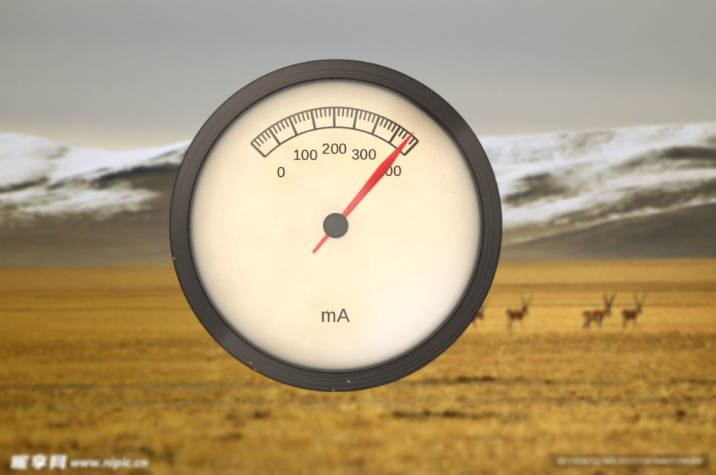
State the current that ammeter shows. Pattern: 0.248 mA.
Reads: 380 mA
